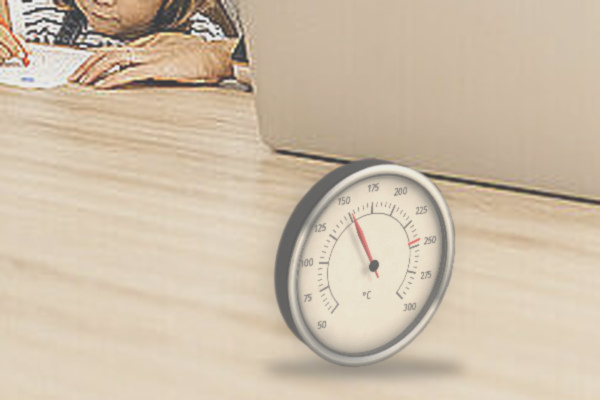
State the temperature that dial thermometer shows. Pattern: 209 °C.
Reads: 150 °C
